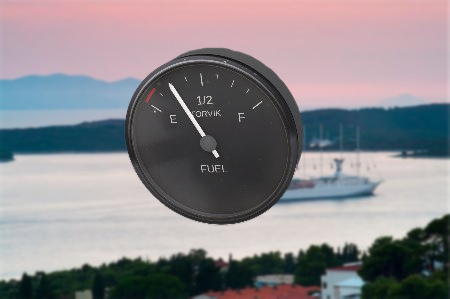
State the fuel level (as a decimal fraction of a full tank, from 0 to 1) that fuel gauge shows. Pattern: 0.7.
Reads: 0.25
